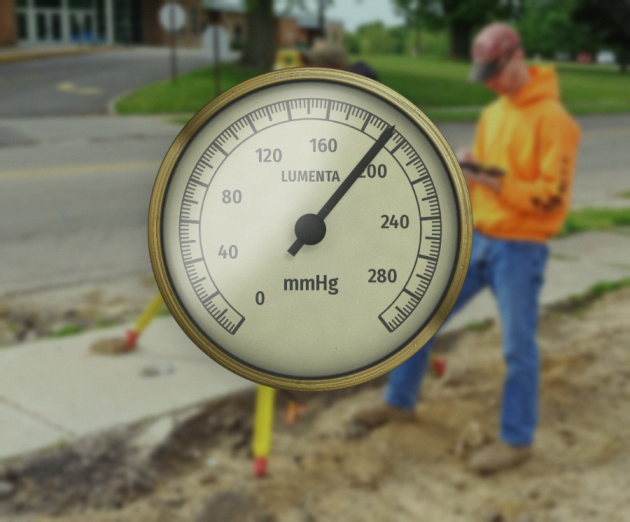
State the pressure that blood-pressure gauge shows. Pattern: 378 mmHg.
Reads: 192 mmHg
